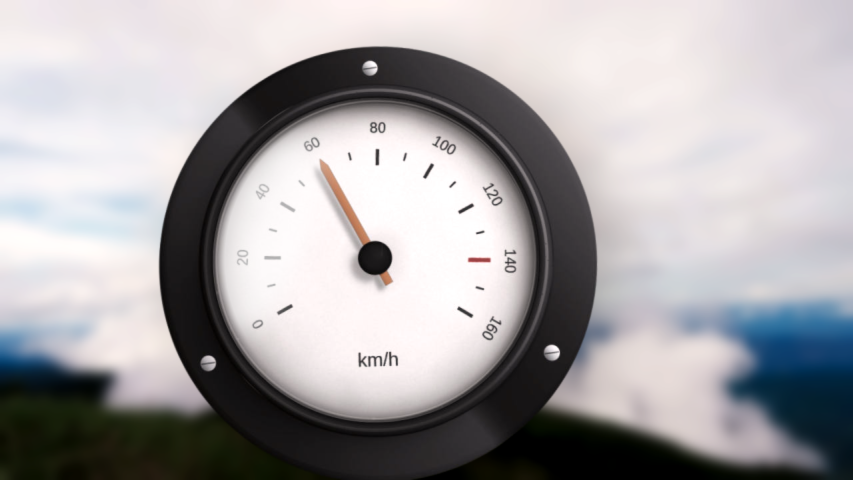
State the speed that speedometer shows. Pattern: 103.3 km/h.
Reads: 60 km/h
